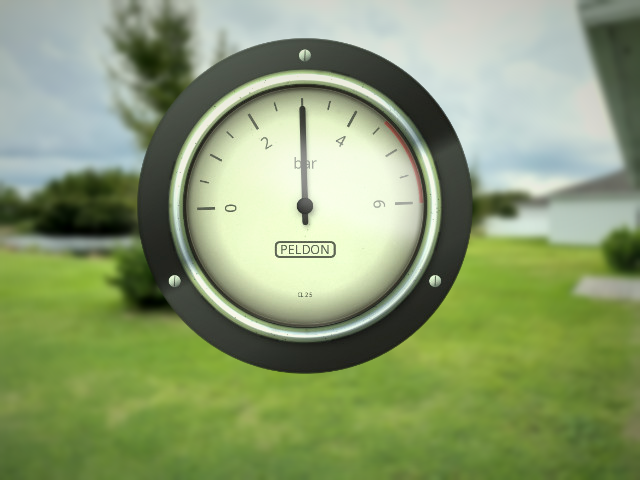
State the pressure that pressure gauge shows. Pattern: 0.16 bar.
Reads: 3 bar
